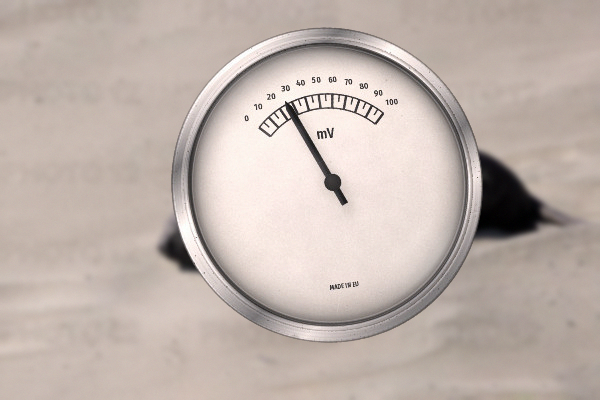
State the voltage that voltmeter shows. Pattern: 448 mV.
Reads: 25 mV
